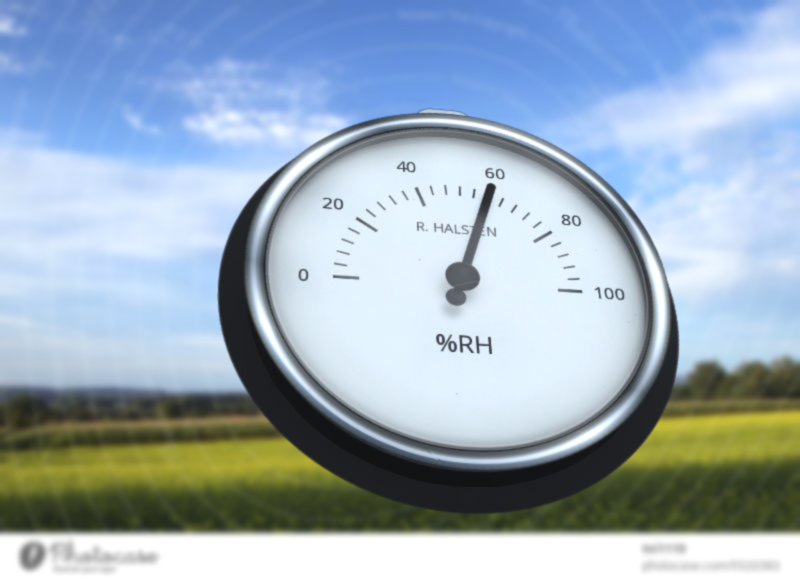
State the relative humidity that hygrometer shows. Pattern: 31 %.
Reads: 60 %
